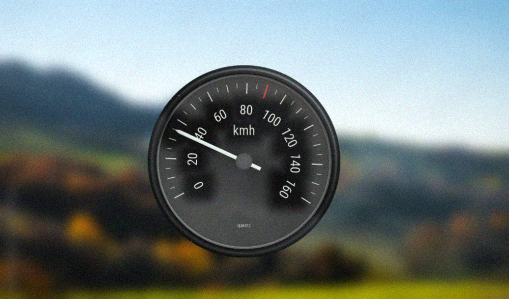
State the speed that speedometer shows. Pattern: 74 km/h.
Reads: 35 km/h
